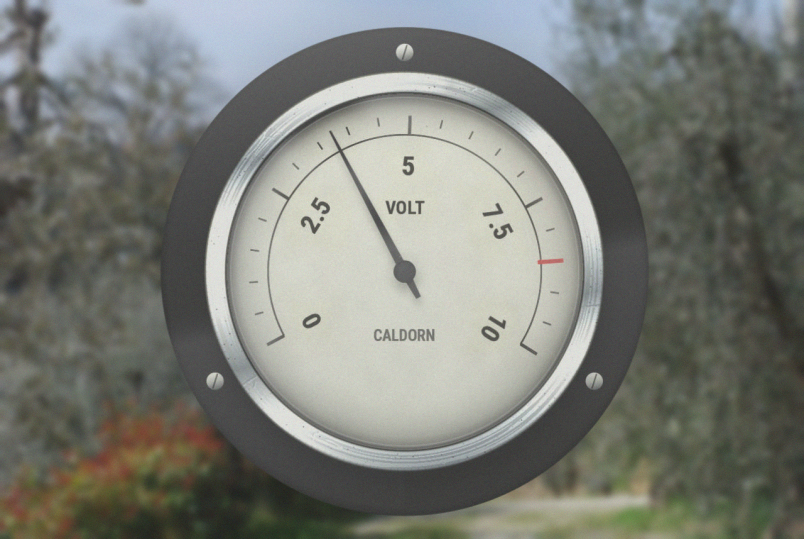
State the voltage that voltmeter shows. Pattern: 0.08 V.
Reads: 3.75 V
